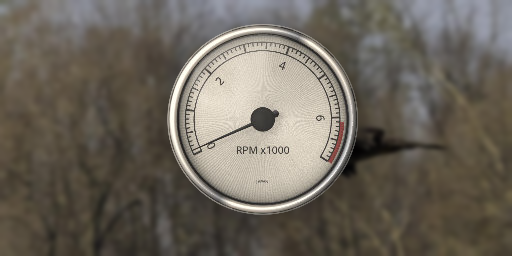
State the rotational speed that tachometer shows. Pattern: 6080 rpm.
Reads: 100 rpm
